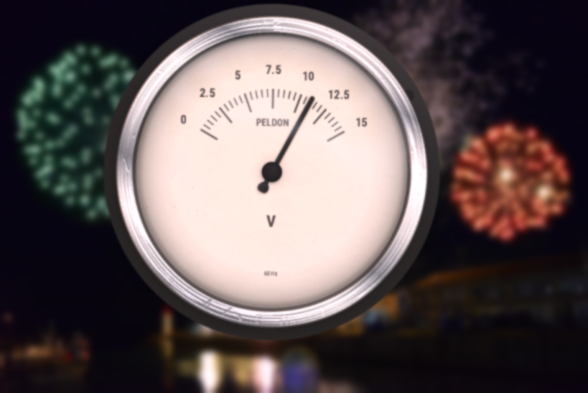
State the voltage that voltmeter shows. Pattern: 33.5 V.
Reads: 11 V
